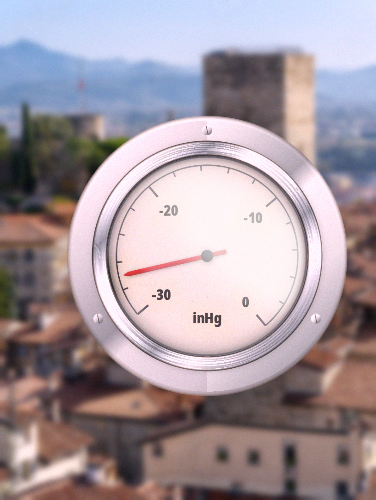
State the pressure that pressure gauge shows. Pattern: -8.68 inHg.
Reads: -27 inHg
